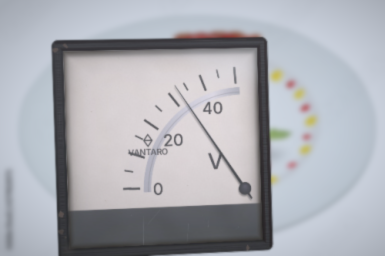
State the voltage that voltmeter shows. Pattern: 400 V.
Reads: 32.5 V
